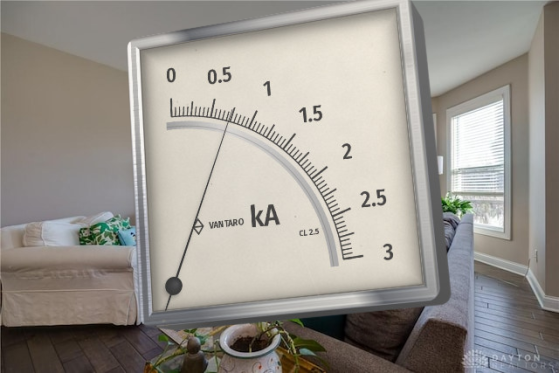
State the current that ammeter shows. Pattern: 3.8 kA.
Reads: 0.75 kA
